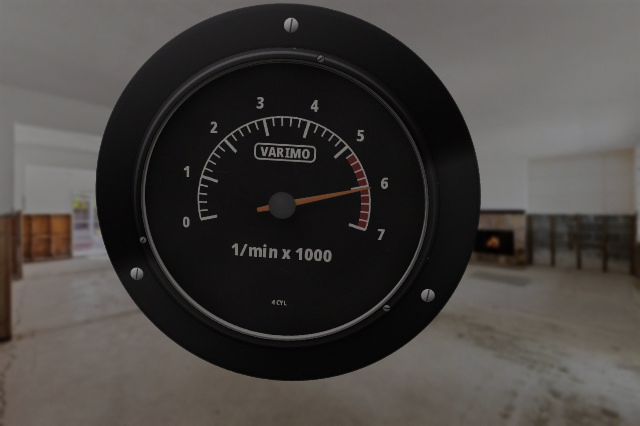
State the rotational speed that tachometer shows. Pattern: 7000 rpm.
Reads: 6000 rpm
